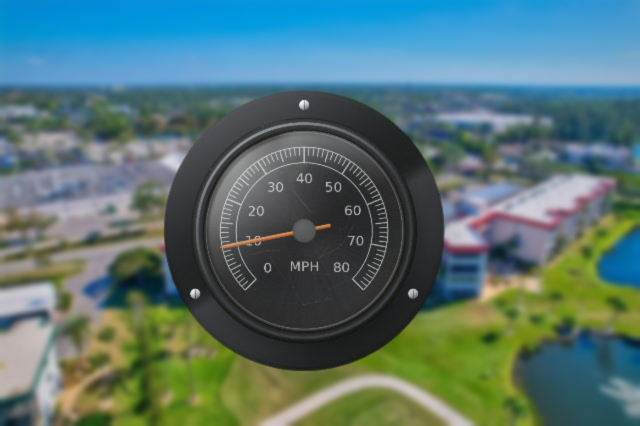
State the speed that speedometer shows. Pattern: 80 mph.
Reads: 10 mph
